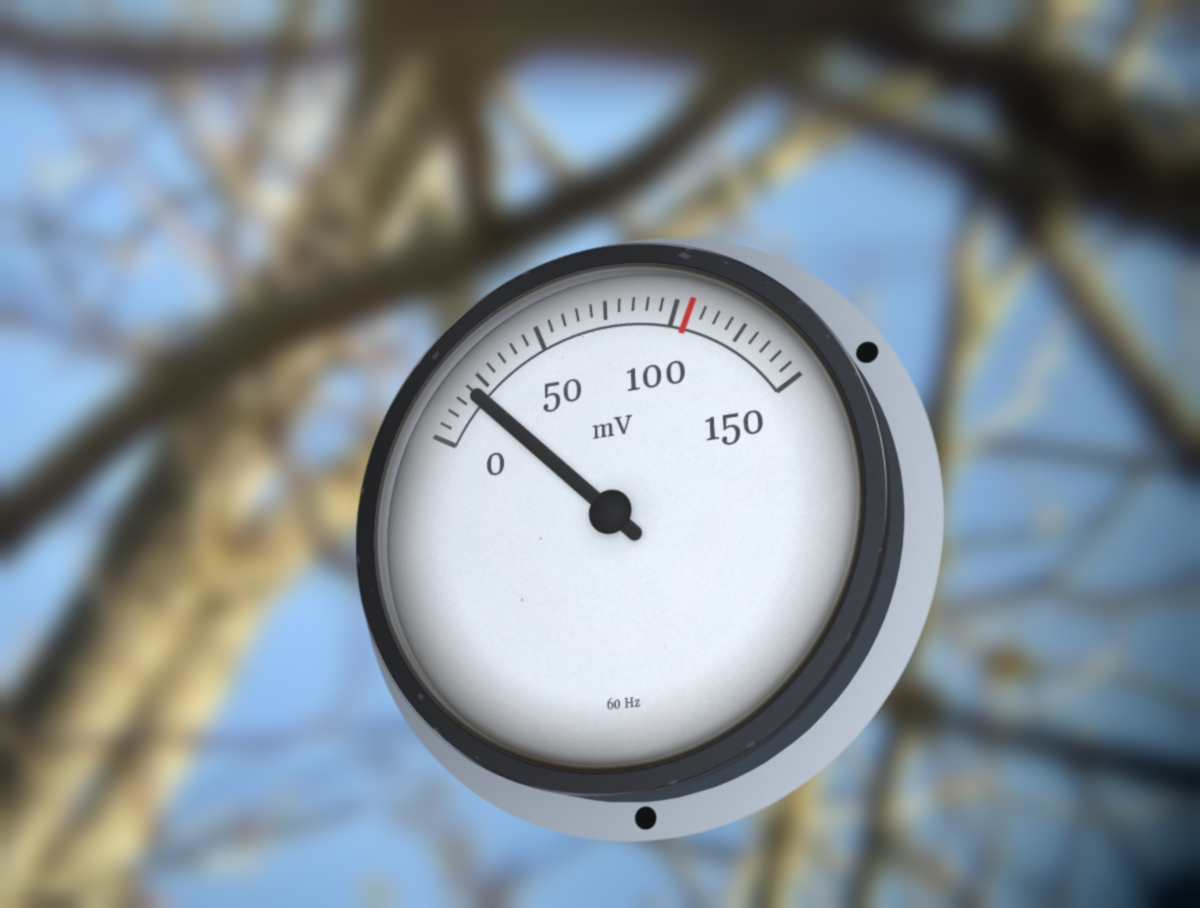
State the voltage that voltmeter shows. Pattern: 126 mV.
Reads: 20 mV
